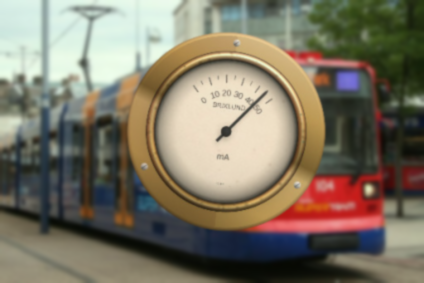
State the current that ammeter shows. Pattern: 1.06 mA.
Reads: 45 mA
